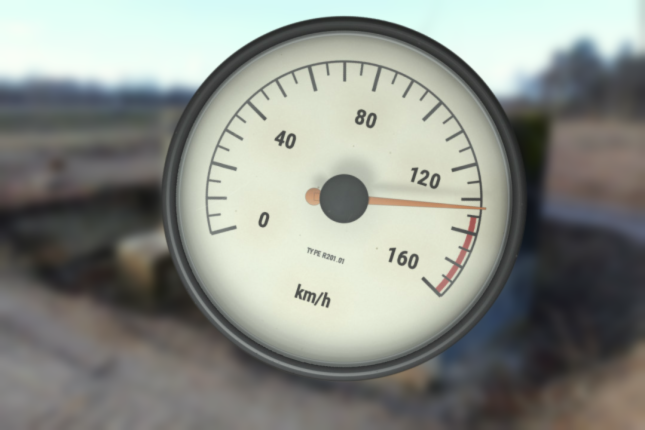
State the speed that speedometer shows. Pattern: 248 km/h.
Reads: 132.5 km/h
